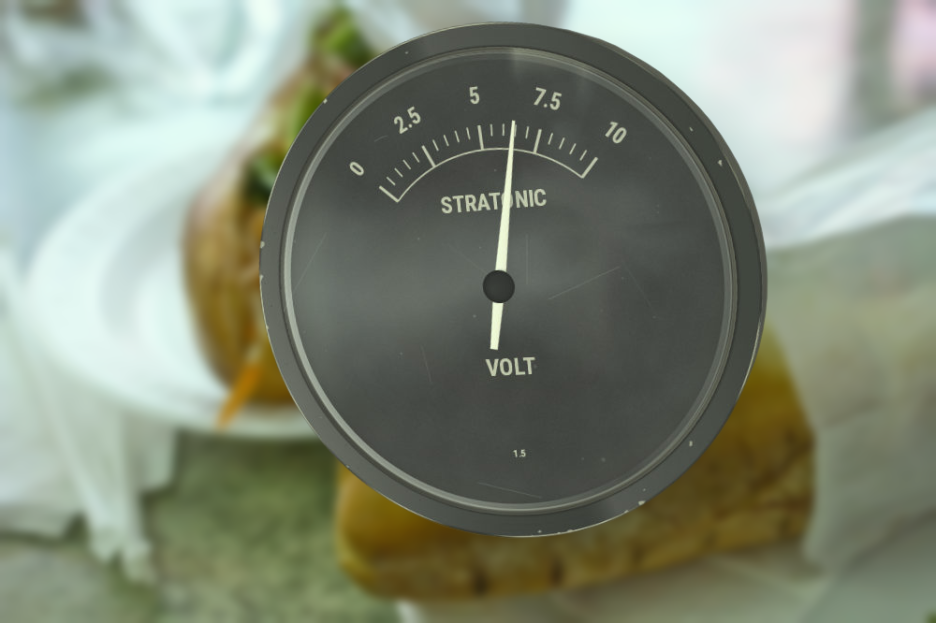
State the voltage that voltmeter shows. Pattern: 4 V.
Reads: 6.5 V
